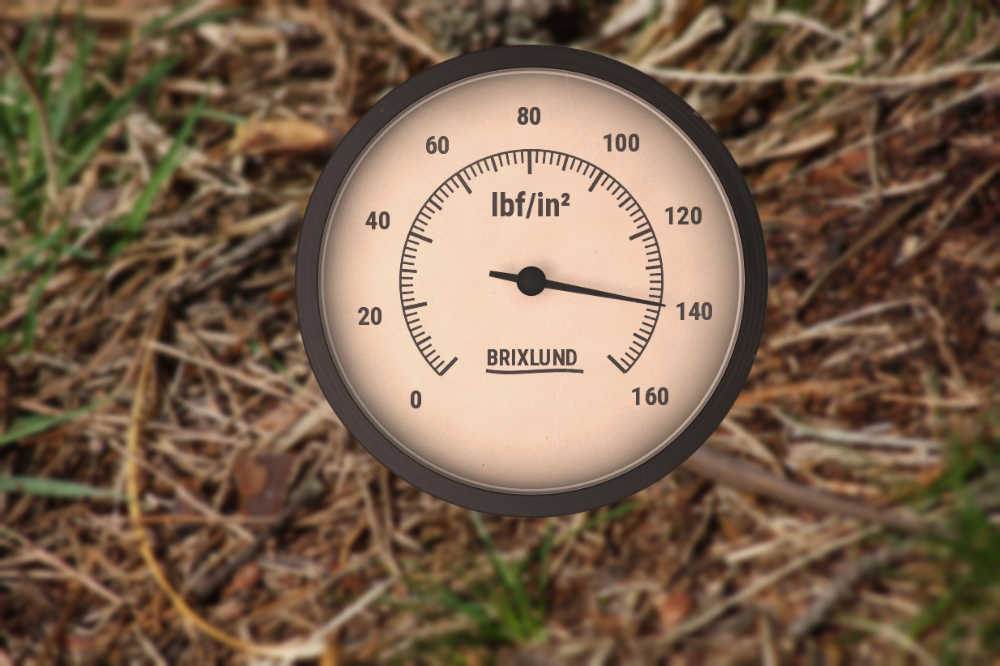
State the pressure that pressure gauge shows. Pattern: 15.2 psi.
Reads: 140 psi
